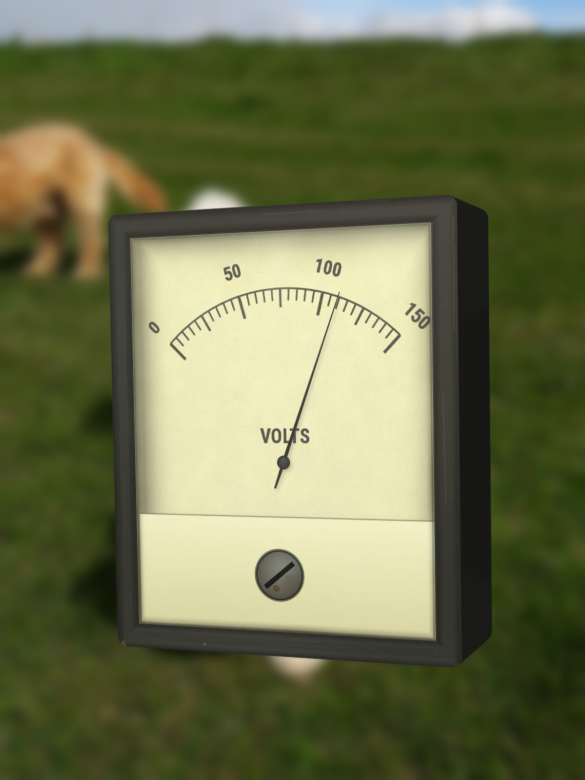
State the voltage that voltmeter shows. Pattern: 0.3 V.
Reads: 110 V
